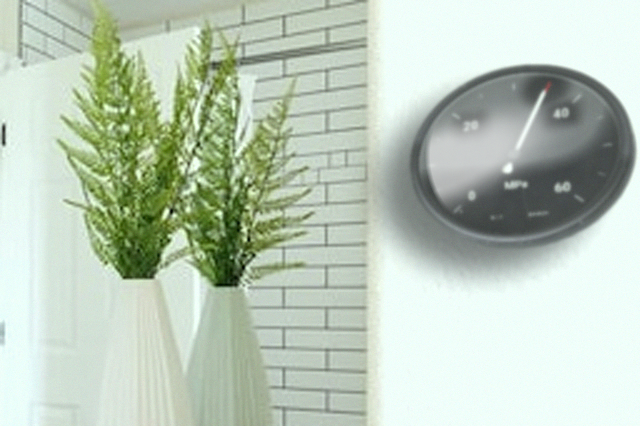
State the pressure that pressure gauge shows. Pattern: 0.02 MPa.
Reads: 35 MPa
